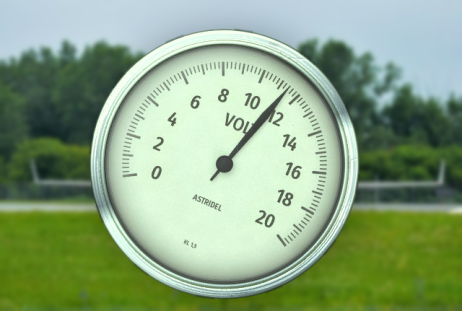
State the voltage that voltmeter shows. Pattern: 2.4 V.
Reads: 11.4 V
